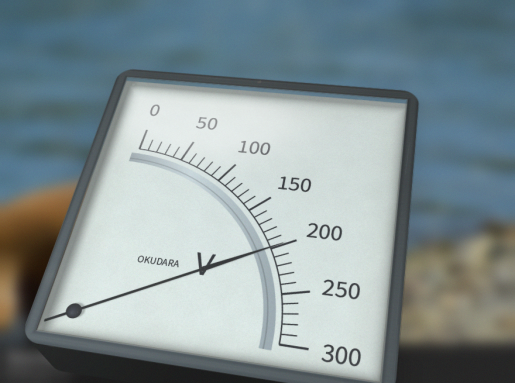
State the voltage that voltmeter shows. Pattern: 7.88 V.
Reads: 200 V
